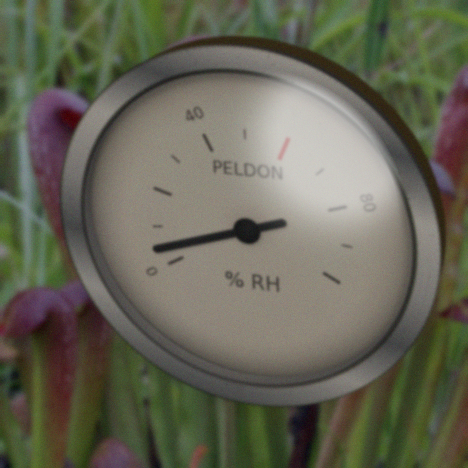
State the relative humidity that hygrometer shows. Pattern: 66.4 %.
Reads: 5 %
